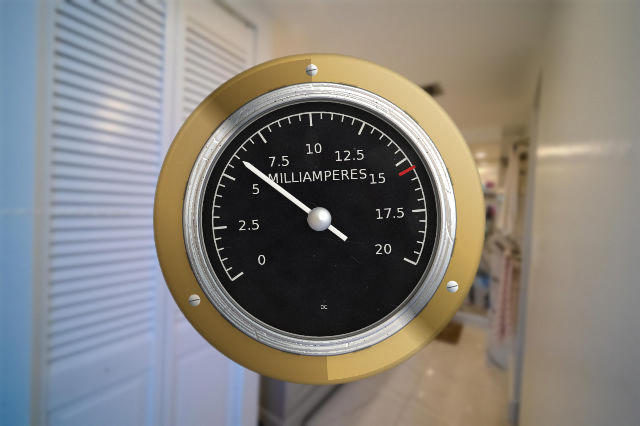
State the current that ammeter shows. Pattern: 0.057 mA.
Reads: 6 mA
